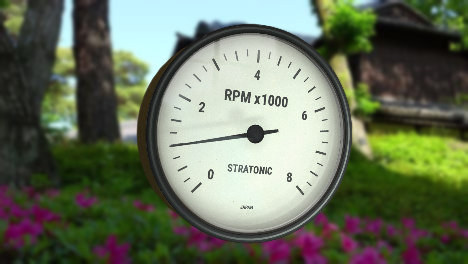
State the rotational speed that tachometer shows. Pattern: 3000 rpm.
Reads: 1000 rpm
